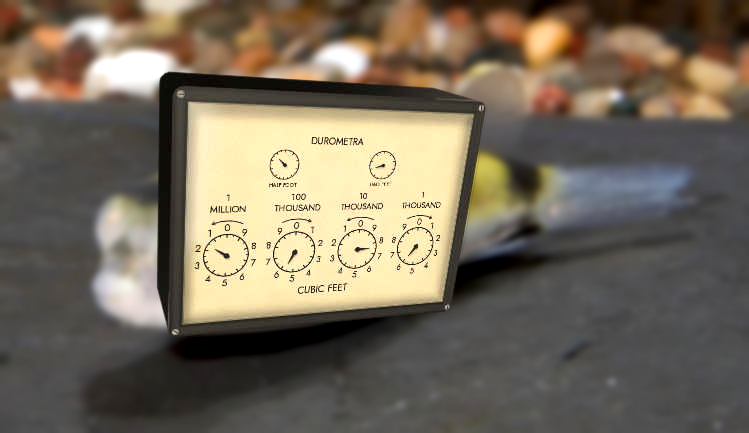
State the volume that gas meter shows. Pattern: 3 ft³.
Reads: 157600 ft³
